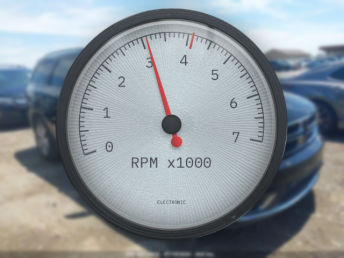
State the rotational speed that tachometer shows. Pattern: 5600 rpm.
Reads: 3100 rpm
